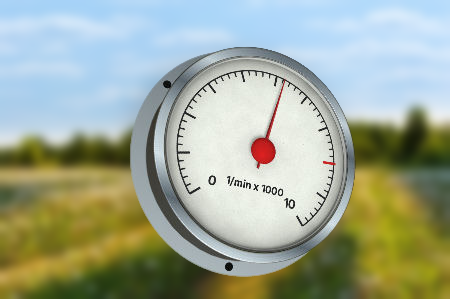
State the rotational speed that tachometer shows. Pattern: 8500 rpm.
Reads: 5200 rpm
